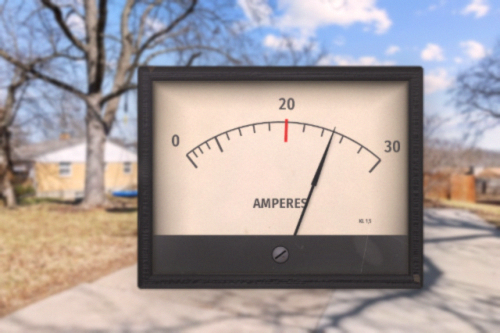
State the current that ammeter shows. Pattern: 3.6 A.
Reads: 25 A
